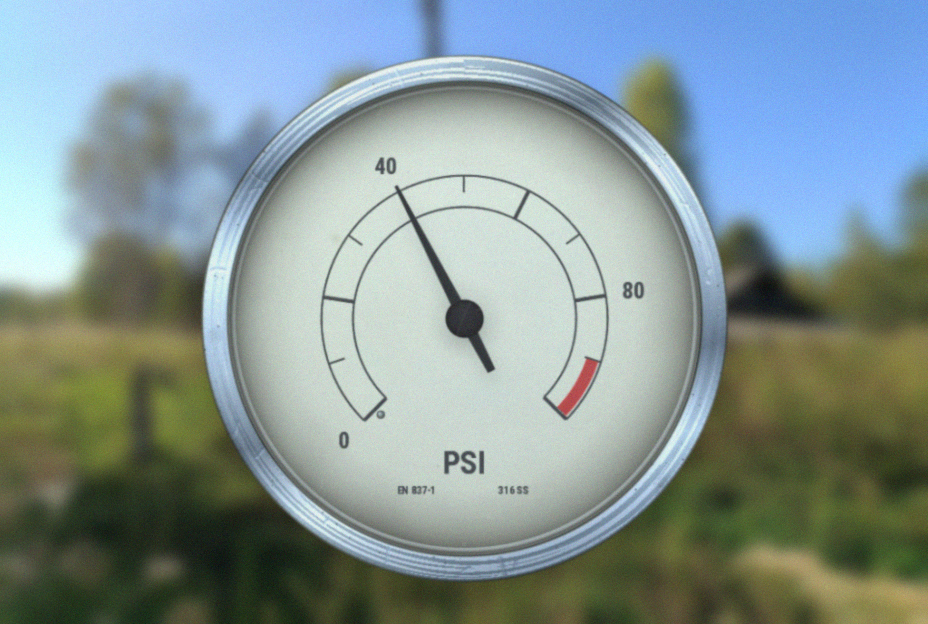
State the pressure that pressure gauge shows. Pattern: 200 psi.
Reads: 40 psi
